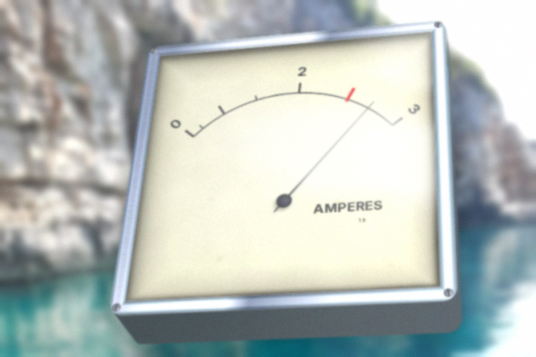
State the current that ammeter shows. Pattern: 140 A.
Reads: 2.75 A
